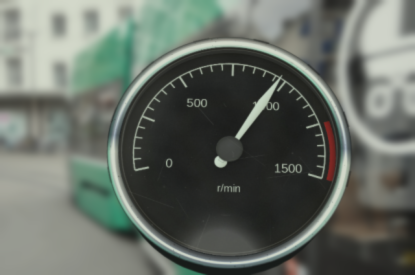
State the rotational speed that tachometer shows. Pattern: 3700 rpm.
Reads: 975 rpm
